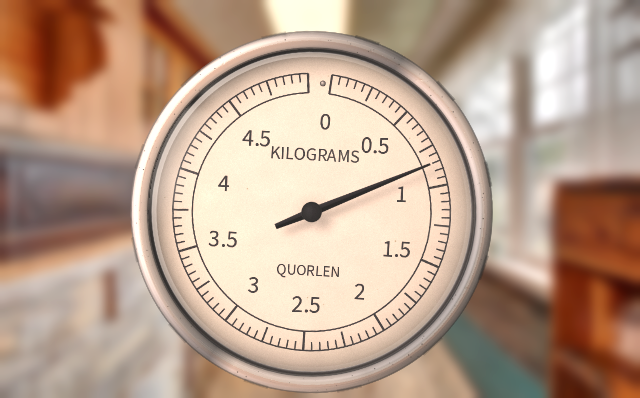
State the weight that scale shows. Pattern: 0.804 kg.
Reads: 0.85 kg
